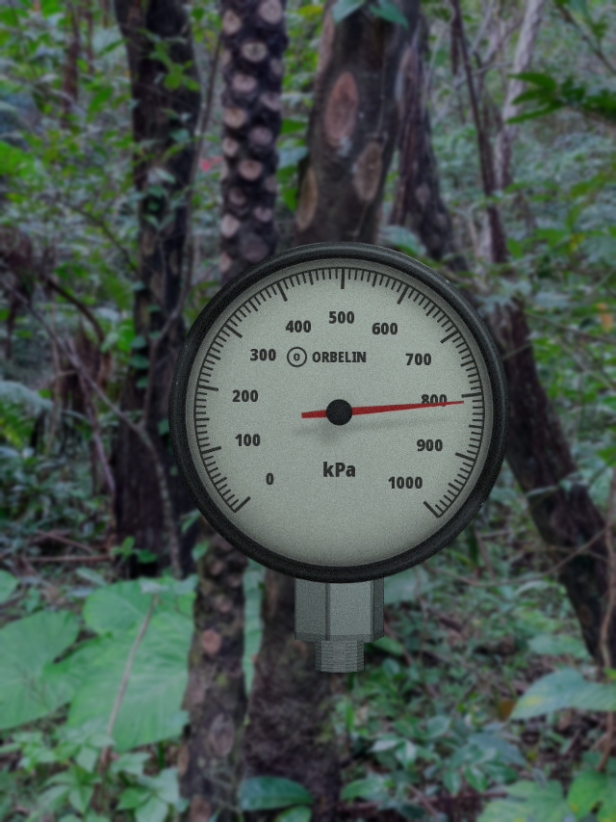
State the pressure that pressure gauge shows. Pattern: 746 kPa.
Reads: 810 kPa
